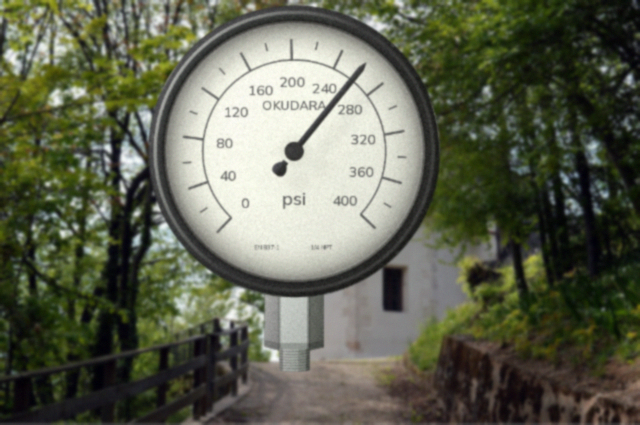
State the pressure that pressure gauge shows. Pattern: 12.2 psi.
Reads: 260 psi
